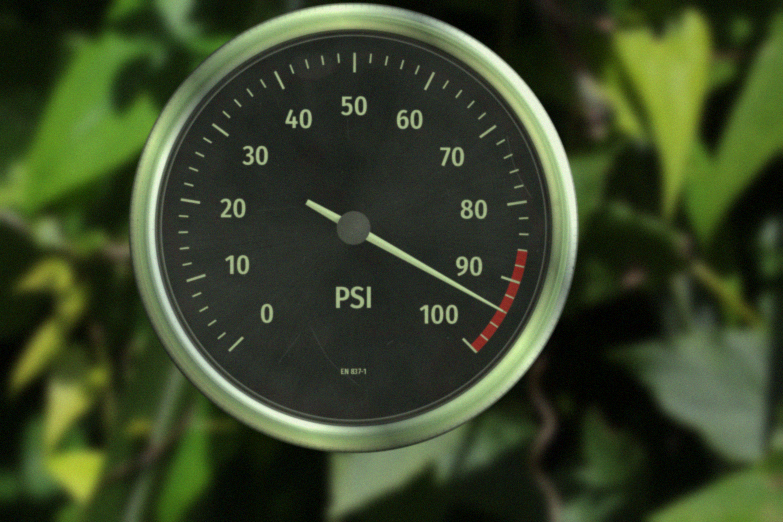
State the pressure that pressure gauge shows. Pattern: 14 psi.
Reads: 94 psi
